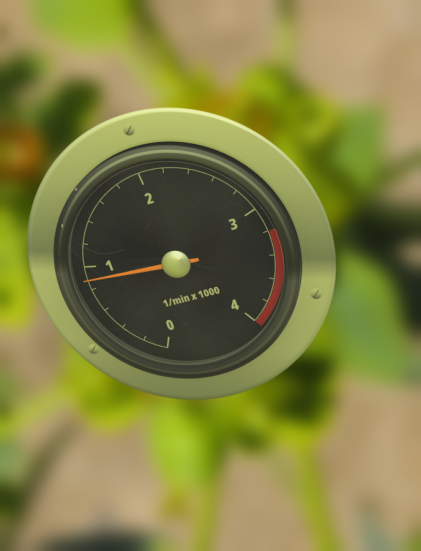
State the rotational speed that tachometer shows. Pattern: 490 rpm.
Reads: 900 rpm
